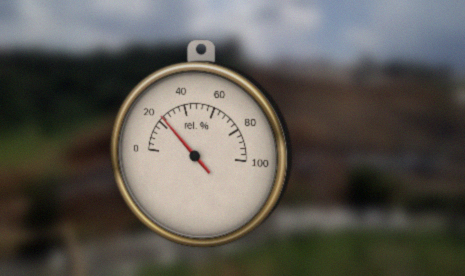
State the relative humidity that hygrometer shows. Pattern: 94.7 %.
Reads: 24 %
